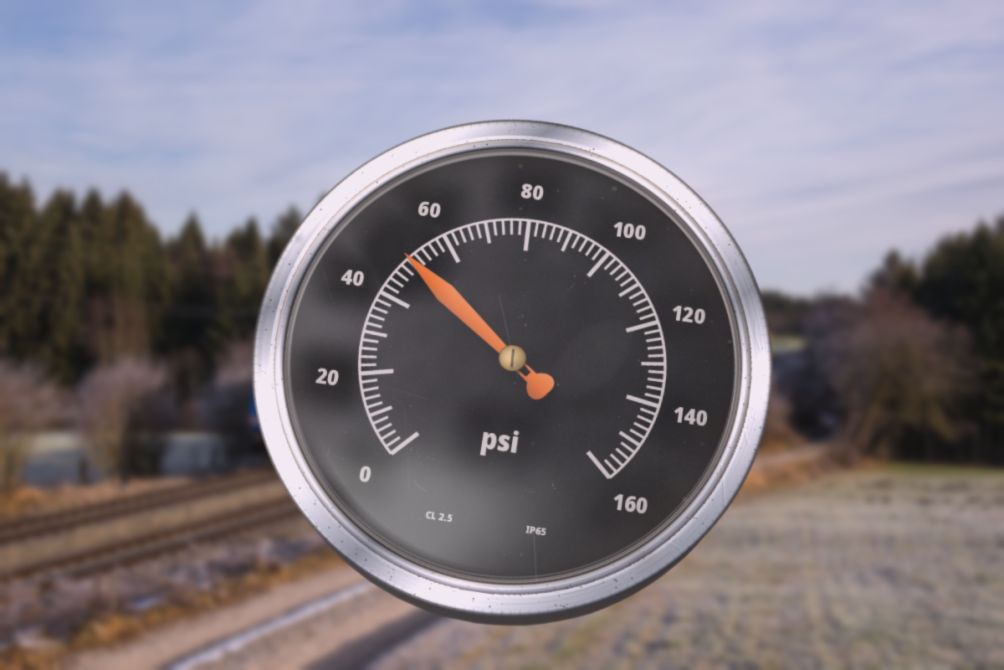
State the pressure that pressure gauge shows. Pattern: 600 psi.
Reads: 50 psi
